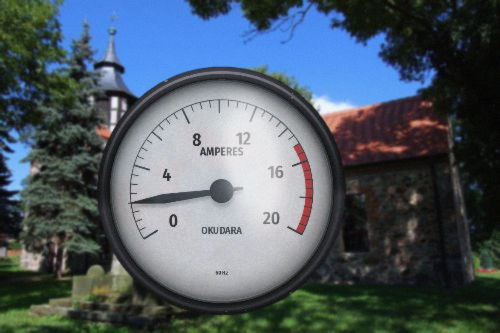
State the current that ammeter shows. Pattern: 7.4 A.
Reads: 2 A
